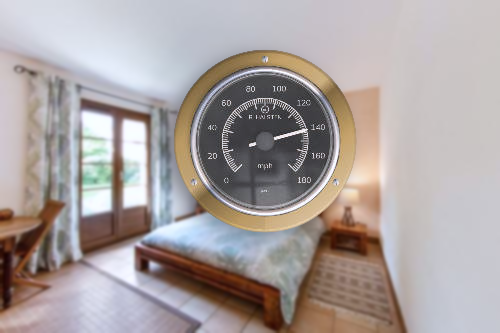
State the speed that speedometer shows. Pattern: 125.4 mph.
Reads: 140 mph
